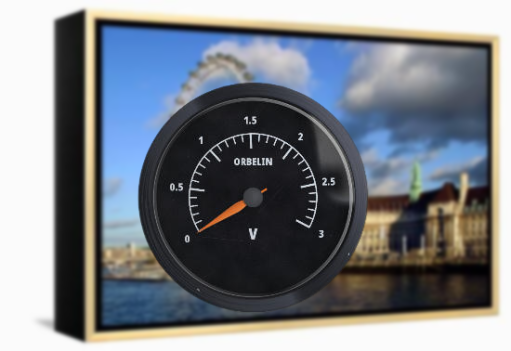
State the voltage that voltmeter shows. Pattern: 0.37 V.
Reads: 0 V
